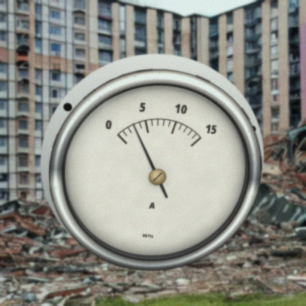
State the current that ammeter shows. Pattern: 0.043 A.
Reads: 3 A
